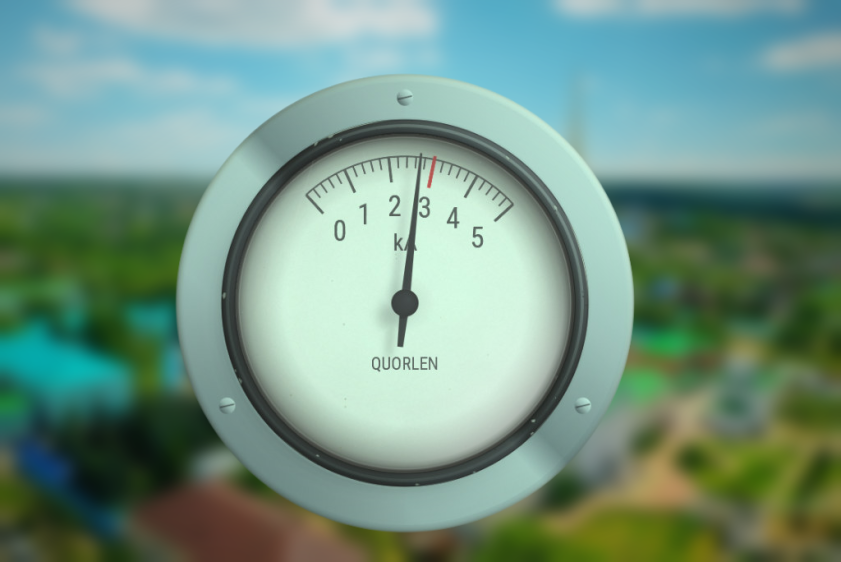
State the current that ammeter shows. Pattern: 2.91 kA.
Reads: 2.7 kA
